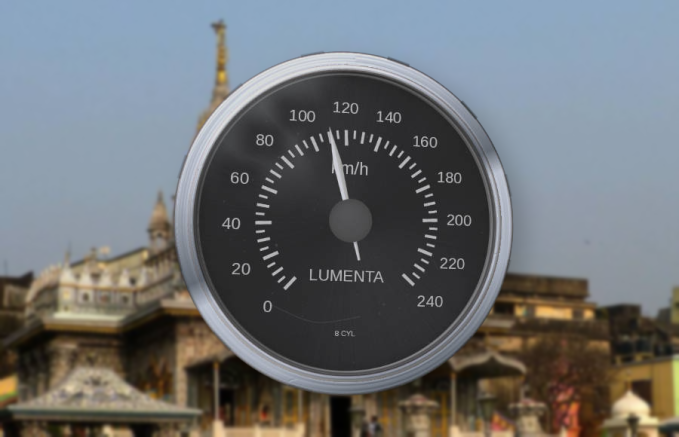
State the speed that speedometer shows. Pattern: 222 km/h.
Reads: 110 km/h
